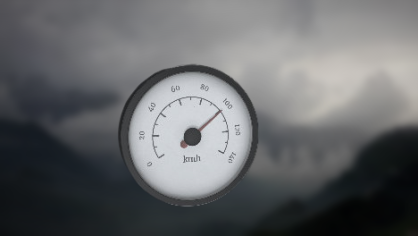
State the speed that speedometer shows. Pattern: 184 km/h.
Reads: 100 km/h
